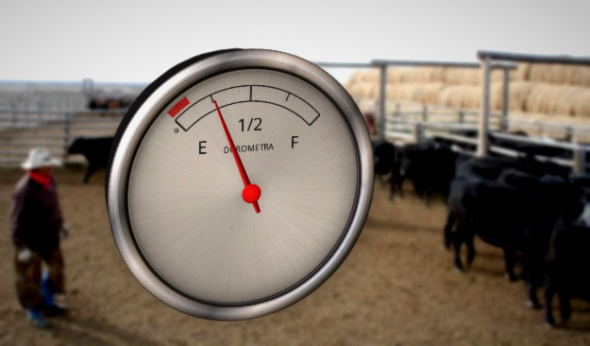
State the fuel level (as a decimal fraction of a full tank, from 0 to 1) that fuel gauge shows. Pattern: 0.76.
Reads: 0.25
